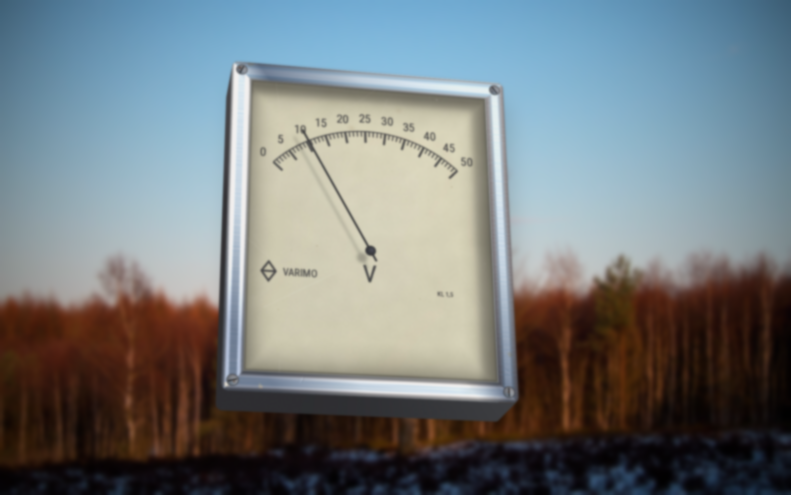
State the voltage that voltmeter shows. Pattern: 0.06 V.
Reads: 10 V
